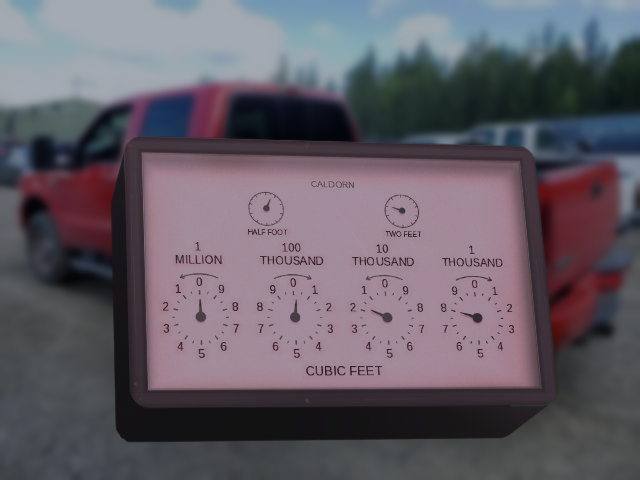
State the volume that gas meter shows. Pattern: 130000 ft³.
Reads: 1800 ft³
